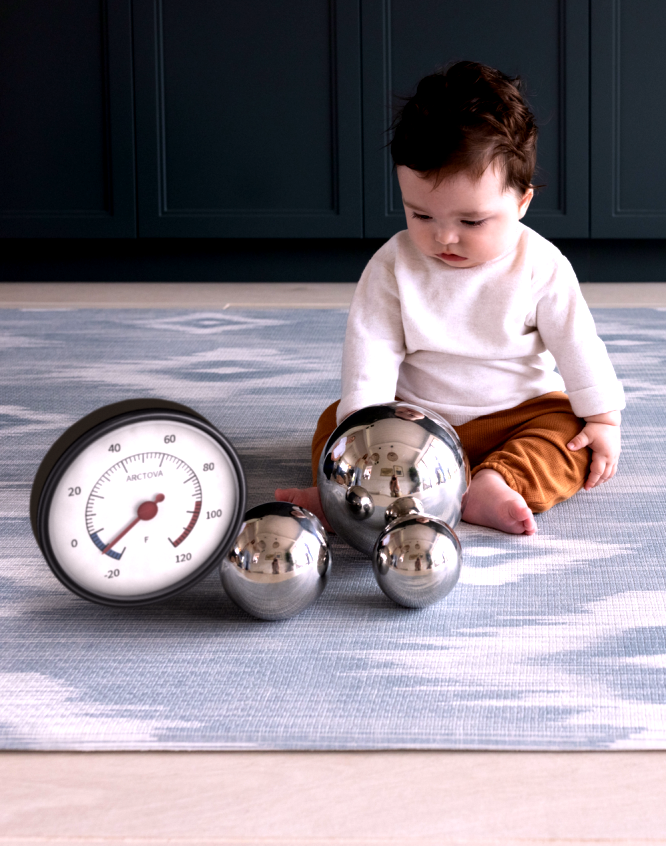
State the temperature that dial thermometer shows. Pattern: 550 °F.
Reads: -10 °F
